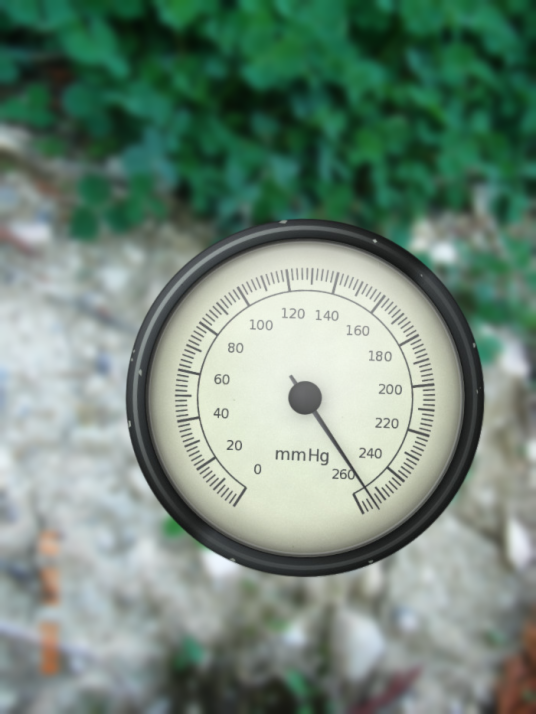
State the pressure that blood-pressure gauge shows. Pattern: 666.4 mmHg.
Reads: 254 mmHg
